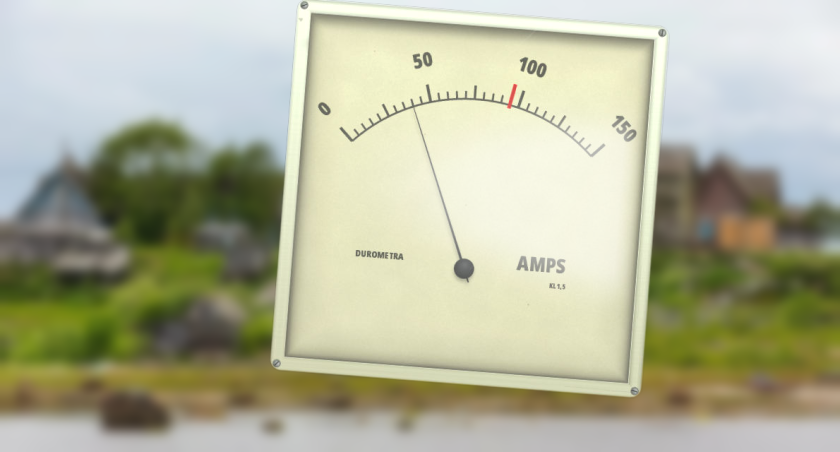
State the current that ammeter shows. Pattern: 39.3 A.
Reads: 40 A
